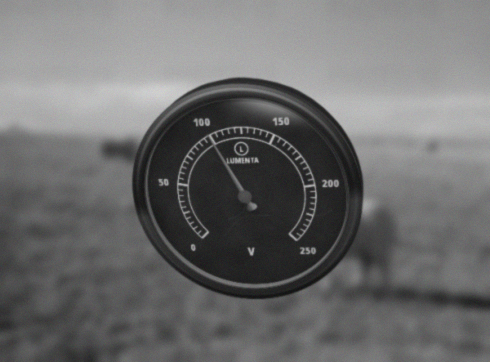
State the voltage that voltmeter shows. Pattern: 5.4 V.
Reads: 100 V
